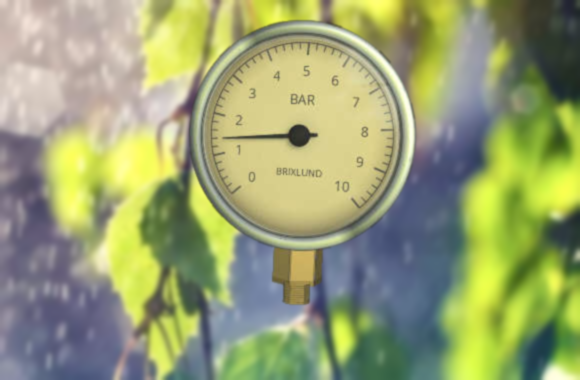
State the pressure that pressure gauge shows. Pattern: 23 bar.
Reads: 1.4 bar
